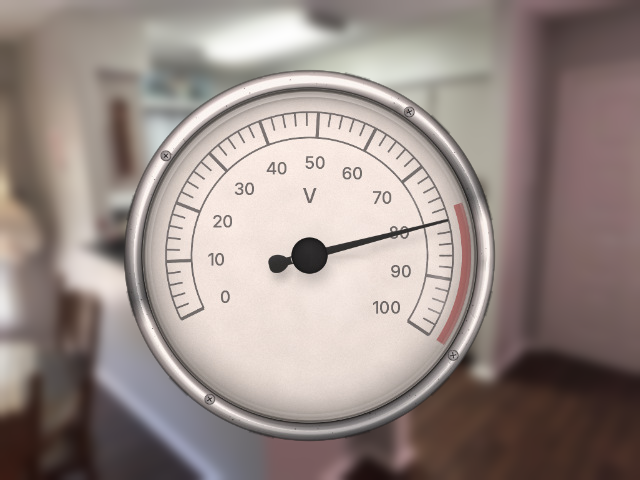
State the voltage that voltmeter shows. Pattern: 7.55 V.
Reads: 80 V
